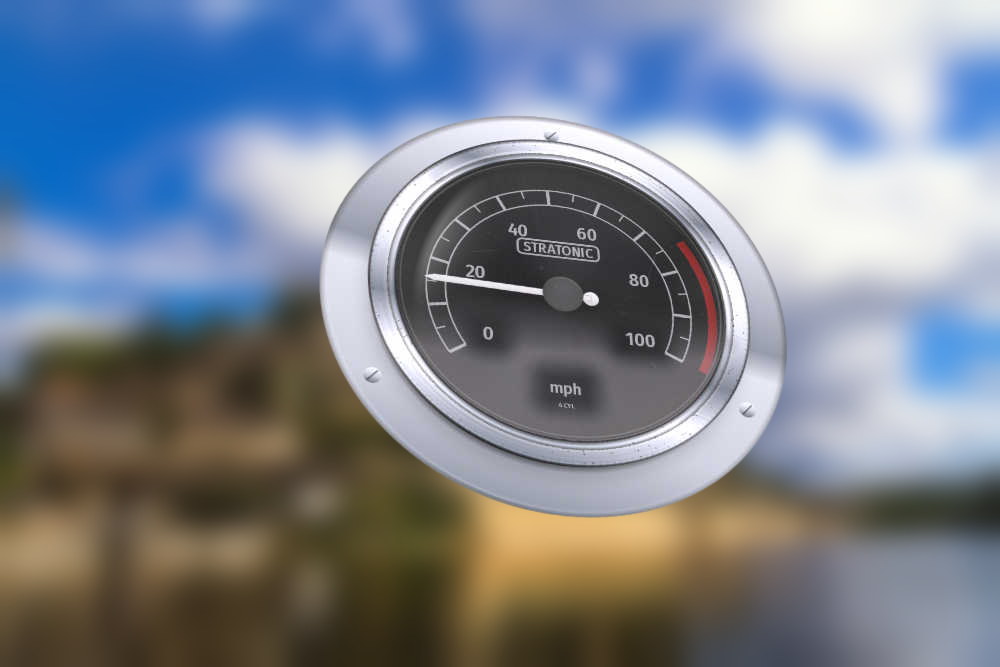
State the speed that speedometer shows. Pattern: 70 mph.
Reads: 15 mph
